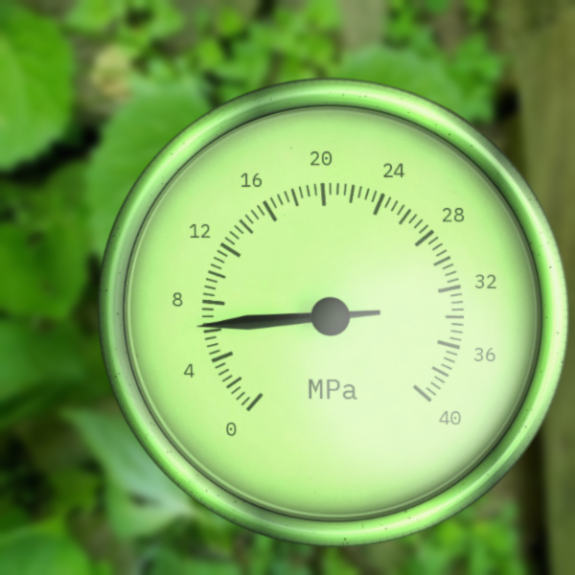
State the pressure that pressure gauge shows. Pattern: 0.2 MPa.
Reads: 6.5 MPa
